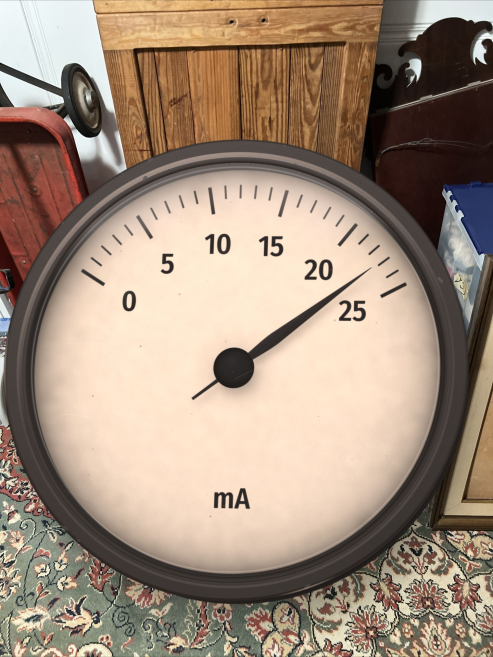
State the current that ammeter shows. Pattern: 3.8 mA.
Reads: 23 mA
